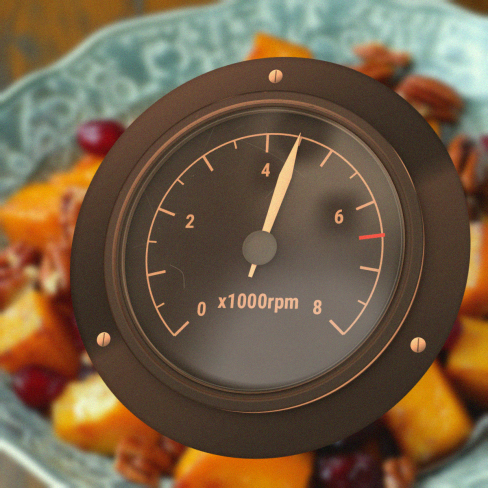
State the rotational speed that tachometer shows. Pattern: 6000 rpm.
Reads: 4500 rpm
